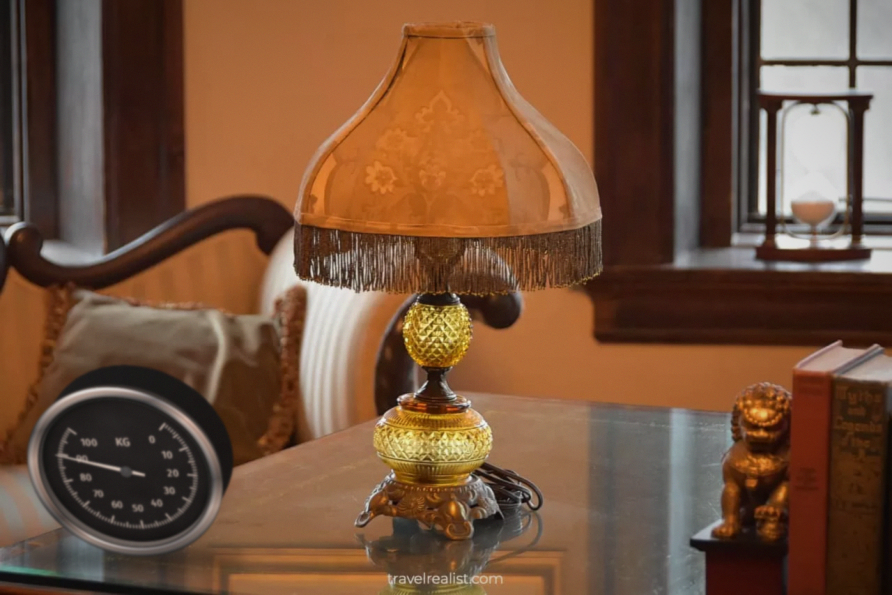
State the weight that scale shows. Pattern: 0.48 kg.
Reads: 90 kg
